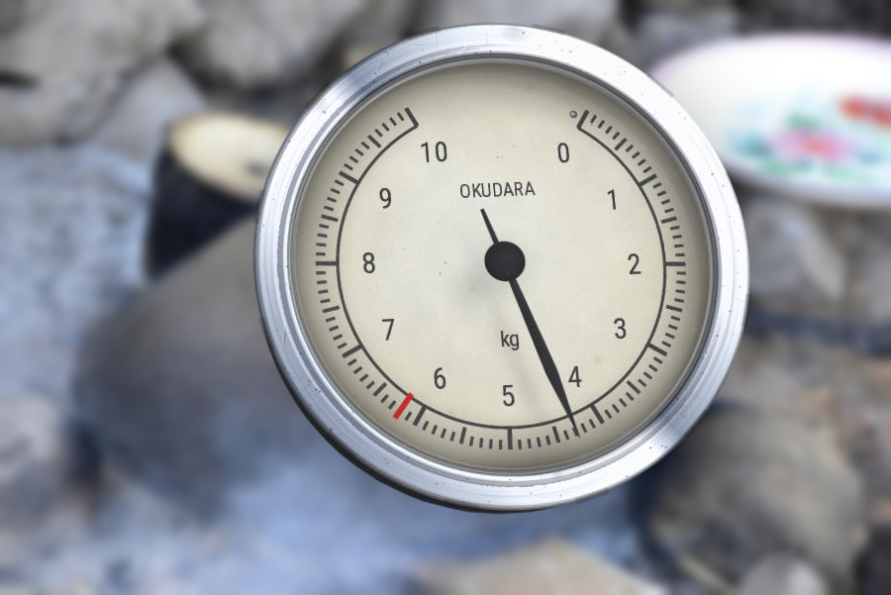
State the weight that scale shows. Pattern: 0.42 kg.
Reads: 4.3 kg
